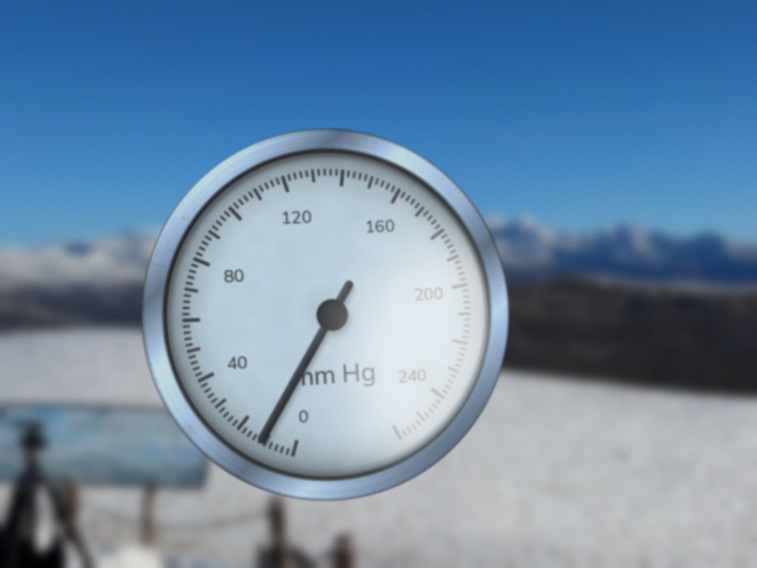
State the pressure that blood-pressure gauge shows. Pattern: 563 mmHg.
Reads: 12 mmHg
